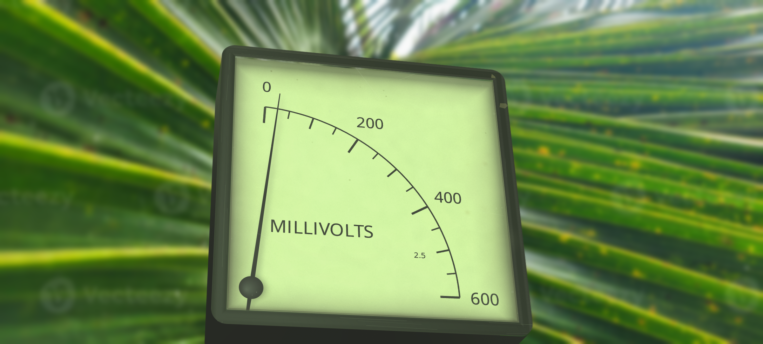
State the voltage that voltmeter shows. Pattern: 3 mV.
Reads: 25 mV
